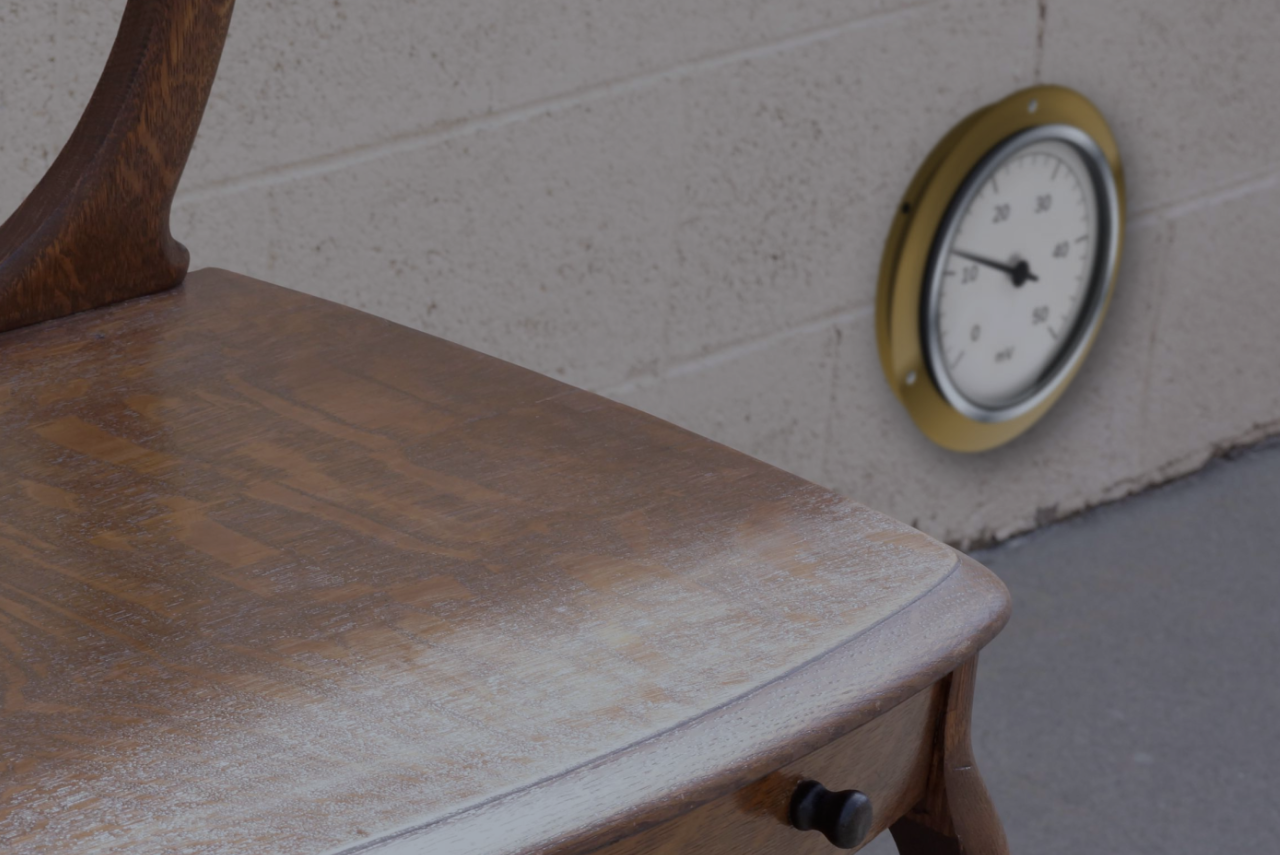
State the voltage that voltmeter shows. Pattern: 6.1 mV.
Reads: 12 mV
